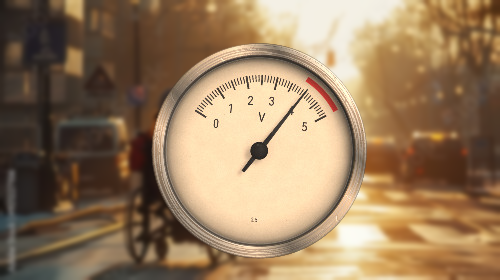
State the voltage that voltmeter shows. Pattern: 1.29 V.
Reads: 4 V
